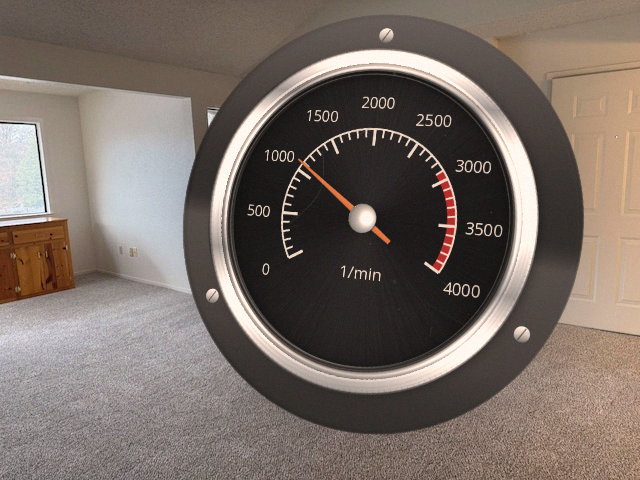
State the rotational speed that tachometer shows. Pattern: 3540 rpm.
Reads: 1100 rpm
